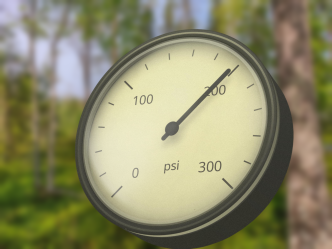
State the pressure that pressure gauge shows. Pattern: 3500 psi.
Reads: 200 psi
